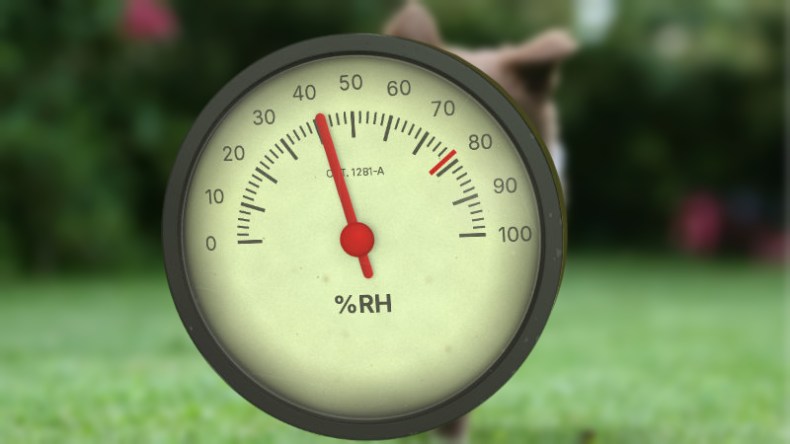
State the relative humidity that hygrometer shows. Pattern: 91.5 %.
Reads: 42 %
